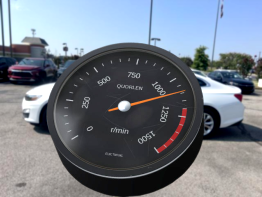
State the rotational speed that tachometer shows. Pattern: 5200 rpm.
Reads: 1100 rpm
